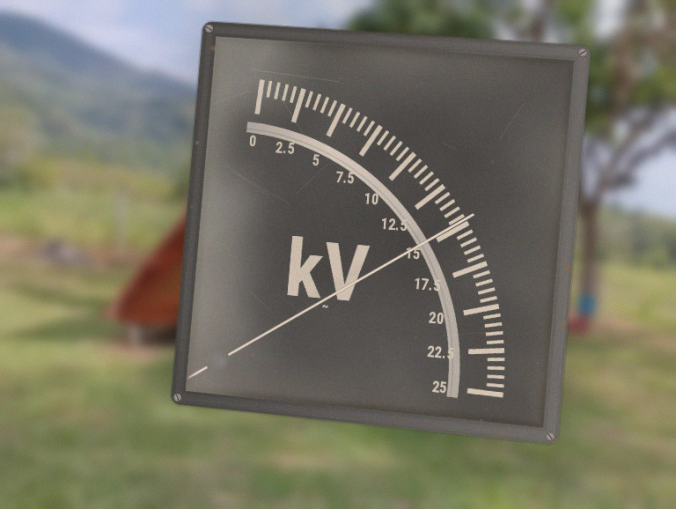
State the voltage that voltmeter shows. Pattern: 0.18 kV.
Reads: 14.75 kV
